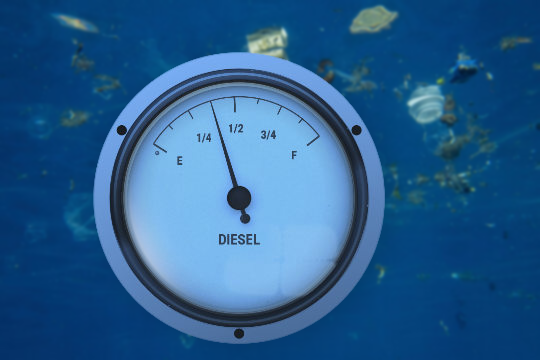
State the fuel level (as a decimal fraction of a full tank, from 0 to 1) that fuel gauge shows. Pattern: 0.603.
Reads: 0.375
